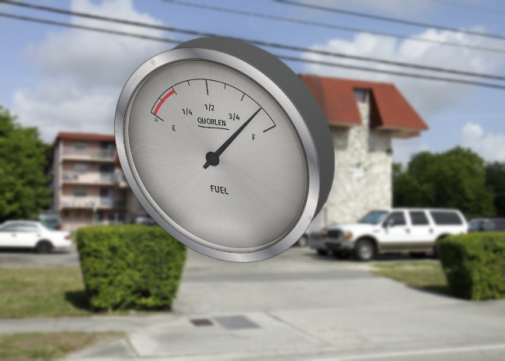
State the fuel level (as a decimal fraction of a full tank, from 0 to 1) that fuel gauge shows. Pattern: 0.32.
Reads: 0.875
